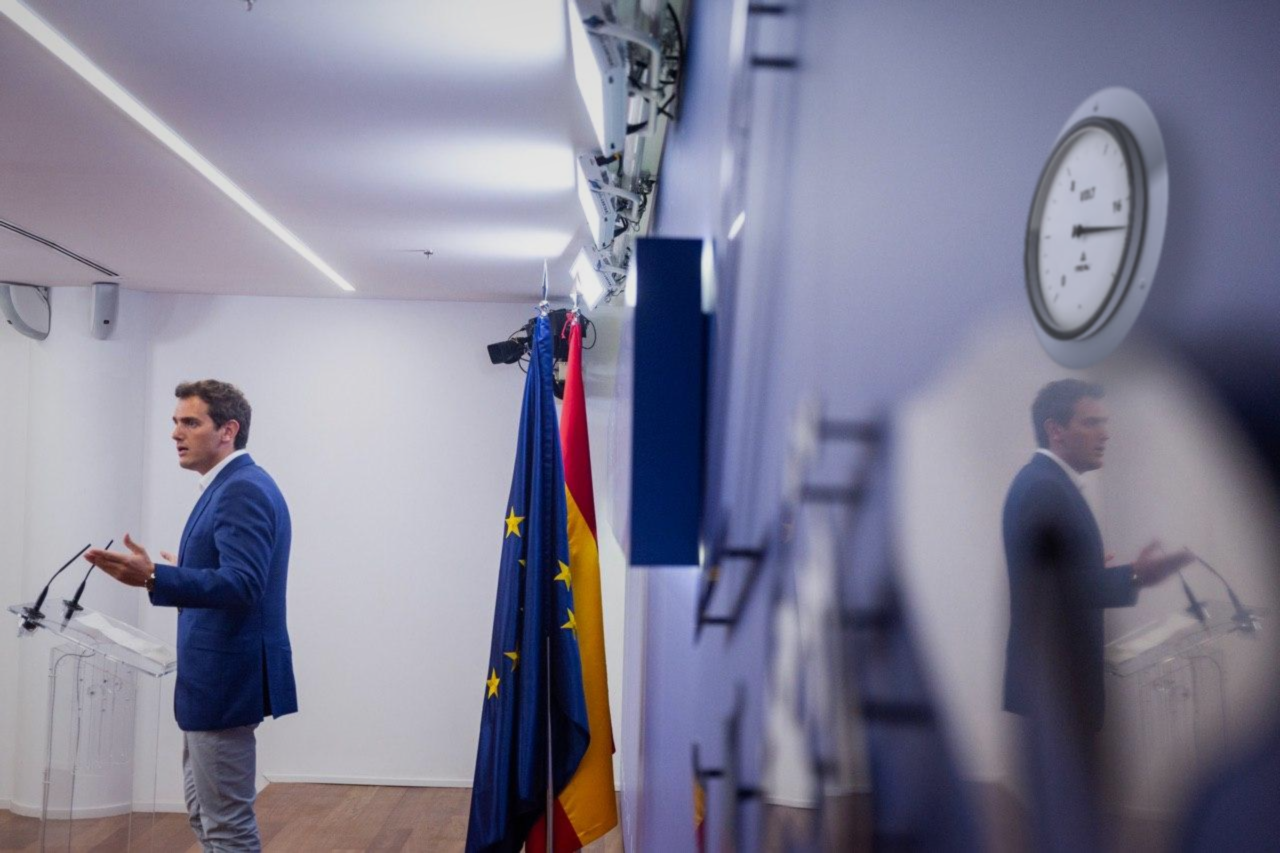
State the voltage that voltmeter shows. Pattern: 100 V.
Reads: 17.5 V
